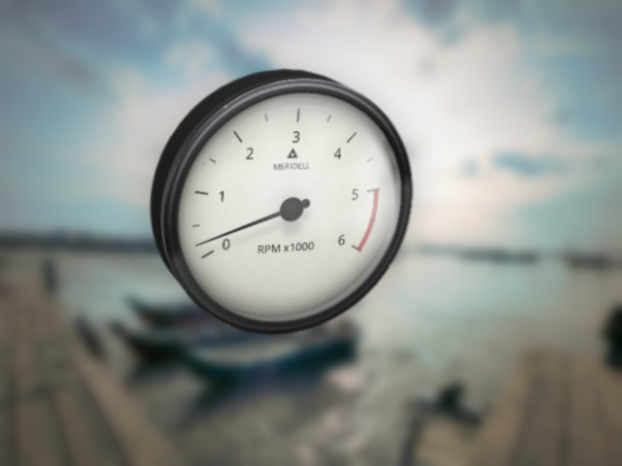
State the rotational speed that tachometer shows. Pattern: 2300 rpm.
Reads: 250 rpm
